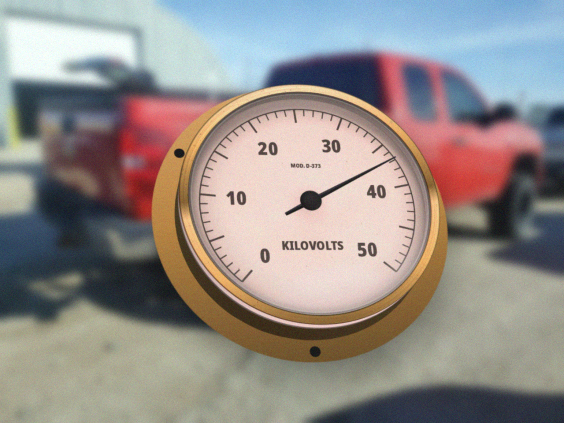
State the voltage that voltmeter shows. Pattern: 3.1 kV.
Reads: 37 kV
